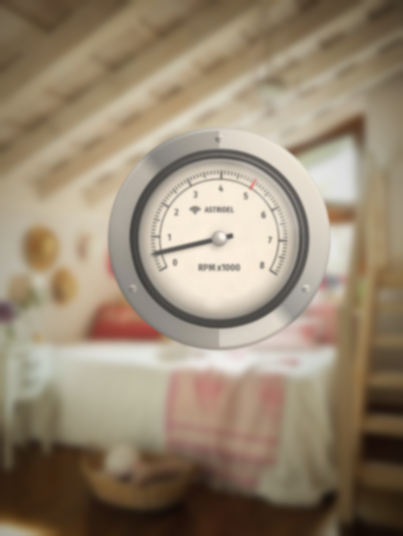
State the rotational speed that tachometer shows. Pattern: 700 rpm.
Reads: 500 rpm
